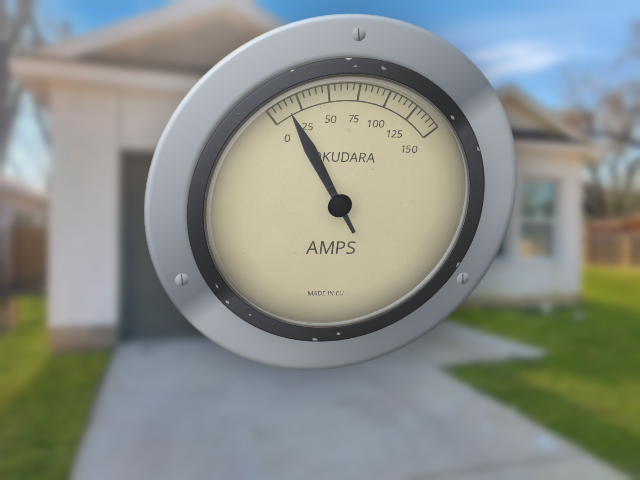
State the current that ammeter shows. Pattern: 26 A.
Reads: 15 A
